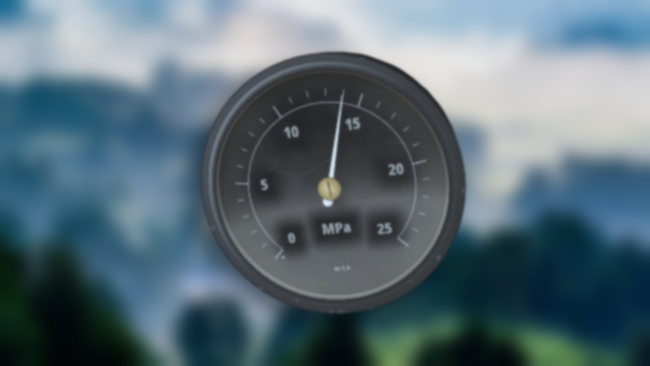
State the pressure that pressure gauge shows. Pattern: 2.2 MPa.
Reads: 14 MPa
